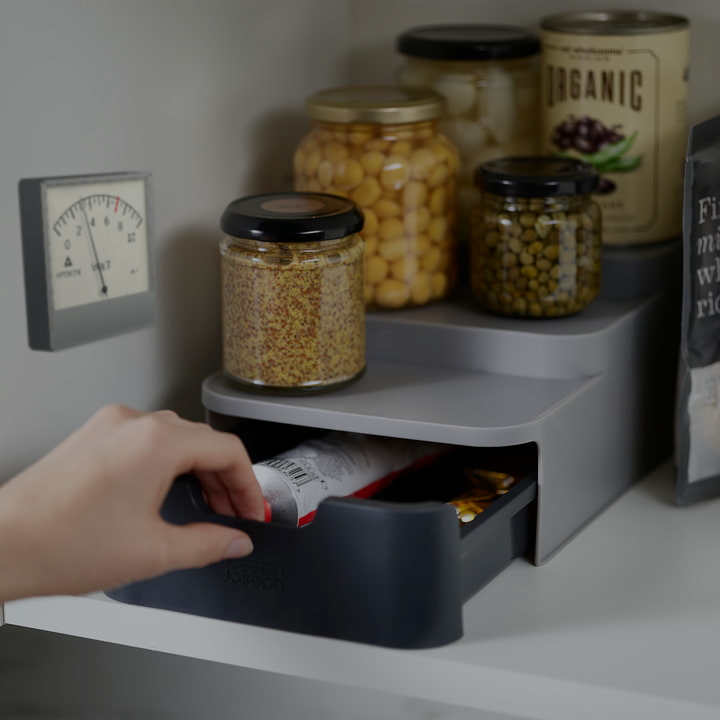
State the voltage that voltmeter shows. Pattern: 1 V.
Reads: 3 V
